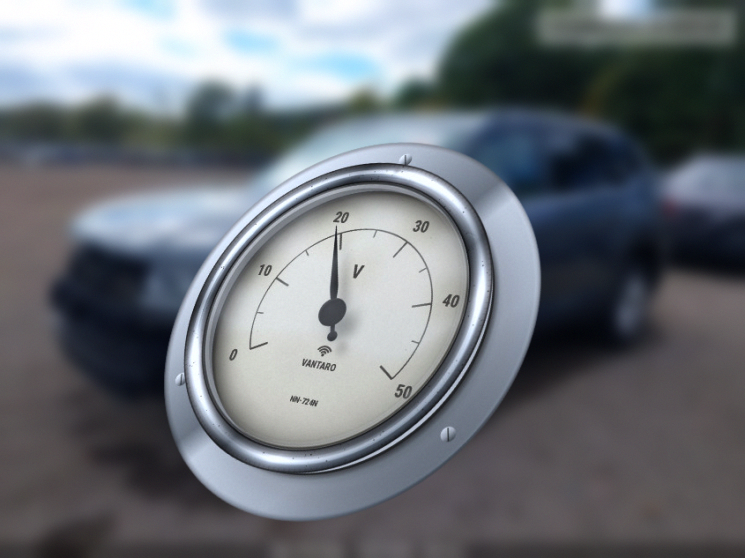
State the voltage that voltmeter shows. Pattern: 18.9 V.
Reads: 20 V
